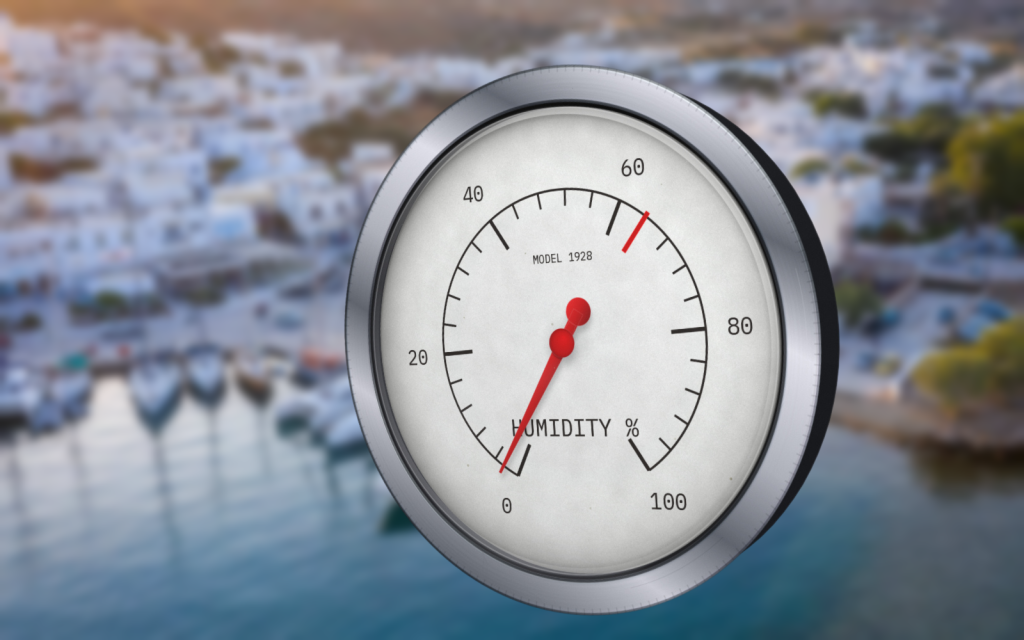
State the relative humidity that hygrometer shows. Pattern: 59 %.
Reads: 2 %
